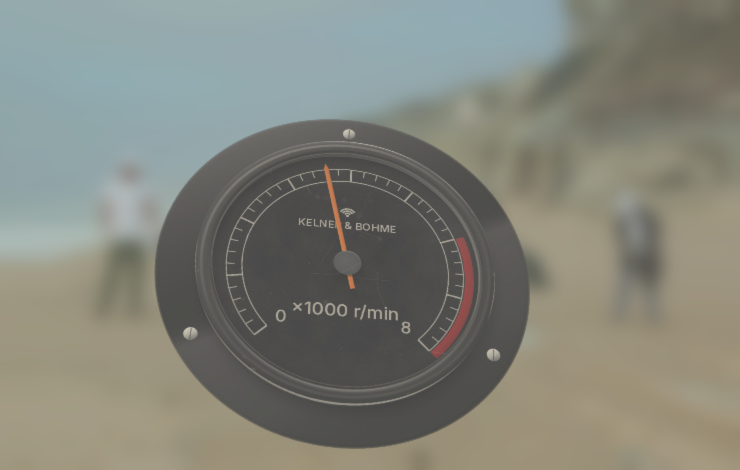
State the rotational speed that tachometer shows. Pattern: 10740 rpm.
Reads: 3600 rpm
